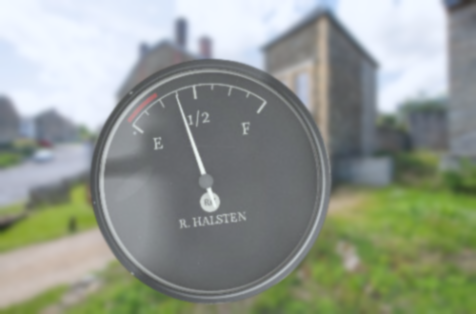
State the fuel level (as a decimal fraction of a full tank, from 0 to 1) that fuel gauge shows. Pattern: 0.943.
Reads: 0.375
